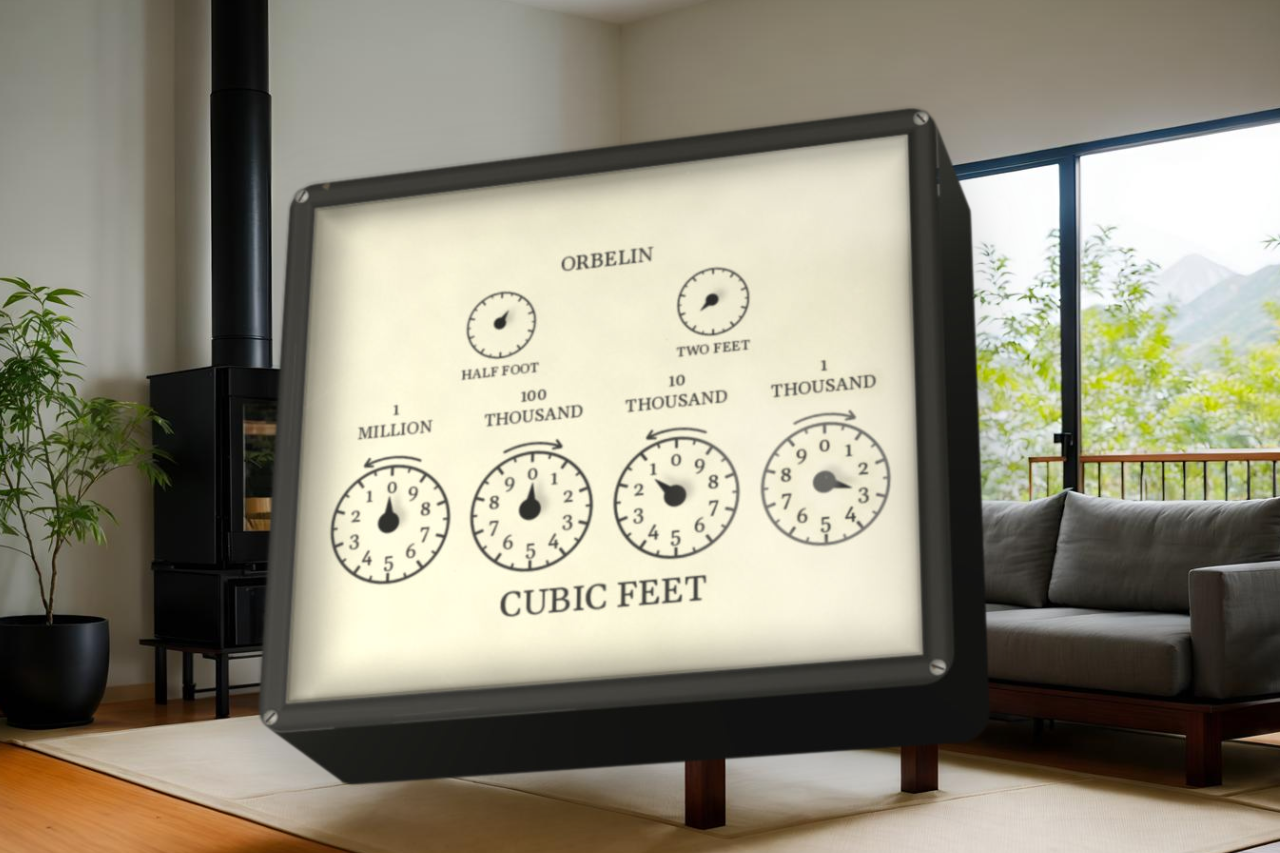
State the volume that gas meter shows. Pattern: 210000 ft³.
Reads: 1300 ft³
